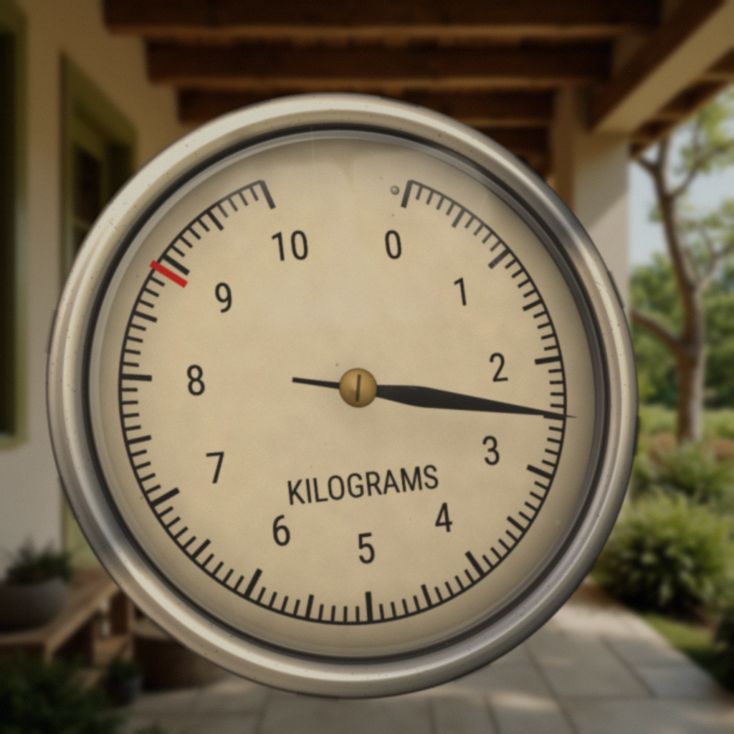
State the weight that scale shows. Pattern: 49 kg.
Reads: 2.5 kg
